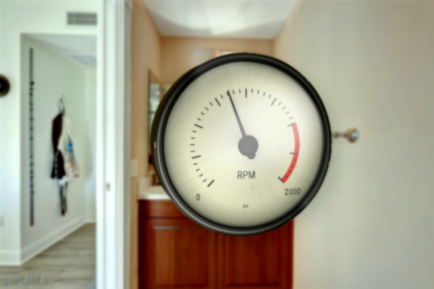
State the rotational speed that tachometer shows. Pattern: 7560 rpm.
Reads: 850 rpm
